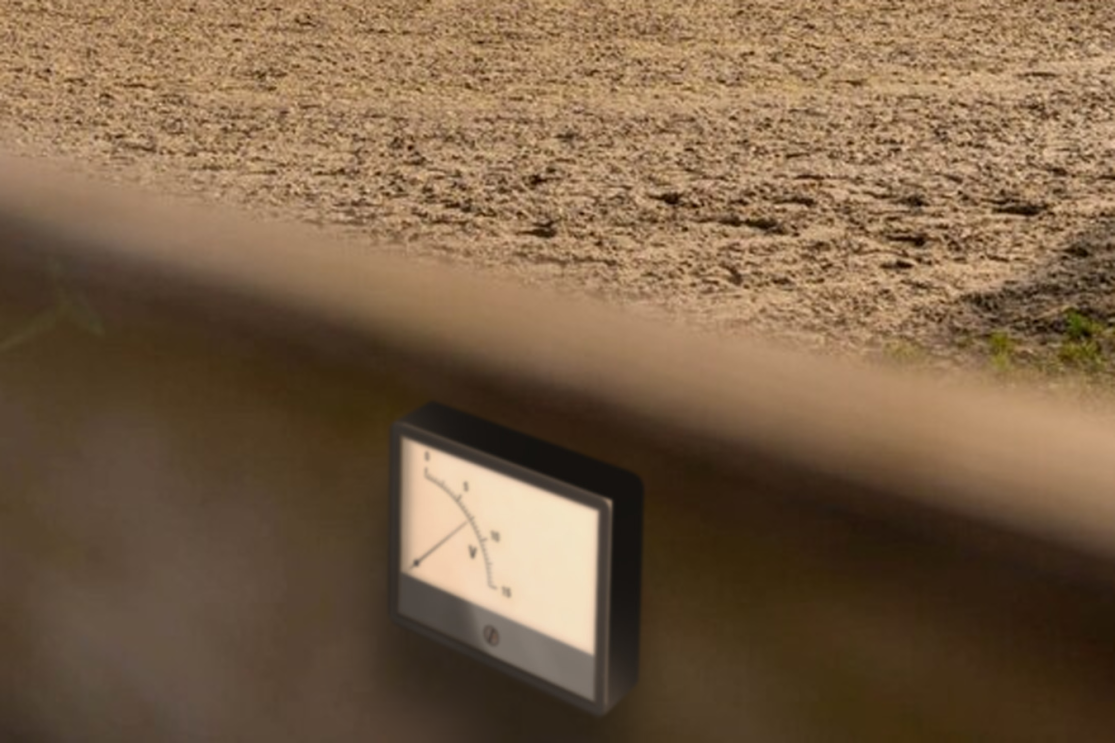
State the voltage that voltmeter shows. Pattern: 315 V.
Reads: 7.5 V
